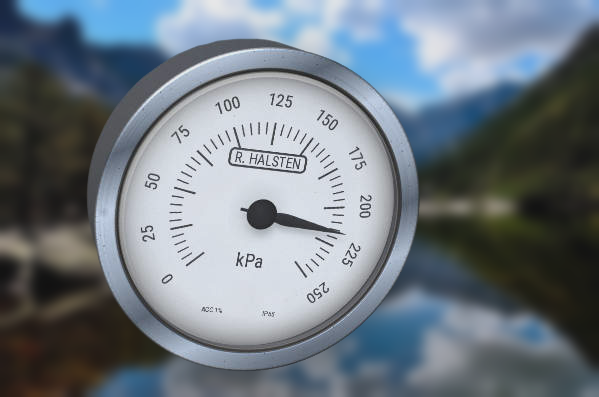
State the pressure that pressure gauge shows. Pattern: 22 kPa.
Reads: 215 kPa
